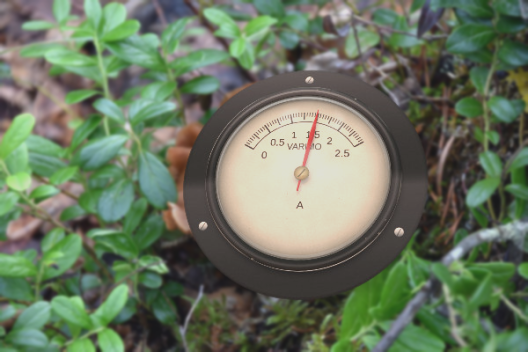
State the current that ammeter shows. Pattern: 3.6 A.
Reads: 1.5 A
